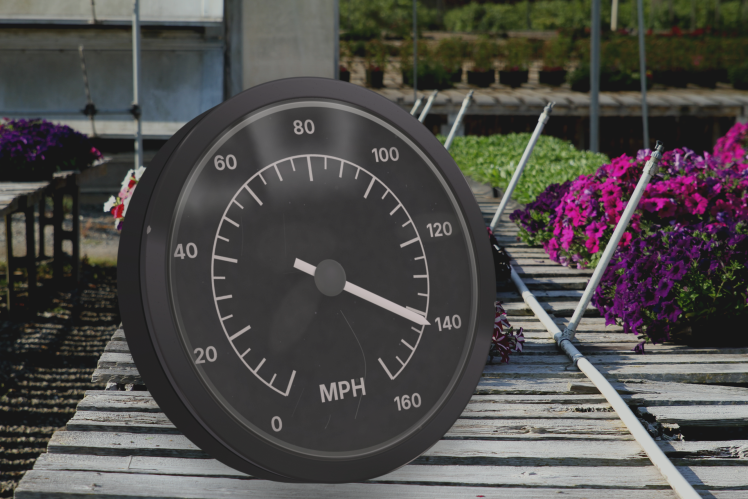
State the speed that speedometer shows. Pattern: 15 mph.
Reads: 142.5 mph
